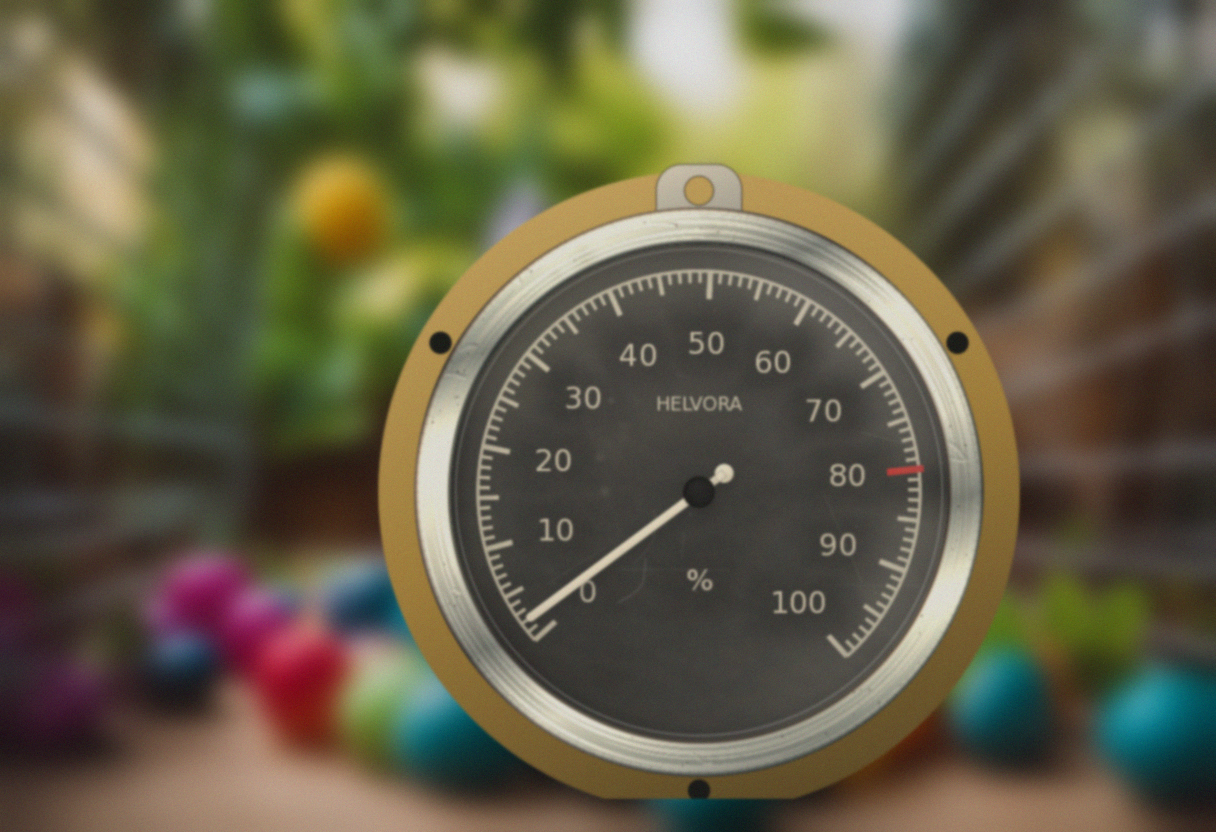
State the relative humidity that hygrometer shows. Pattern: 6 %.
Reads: 2 %
